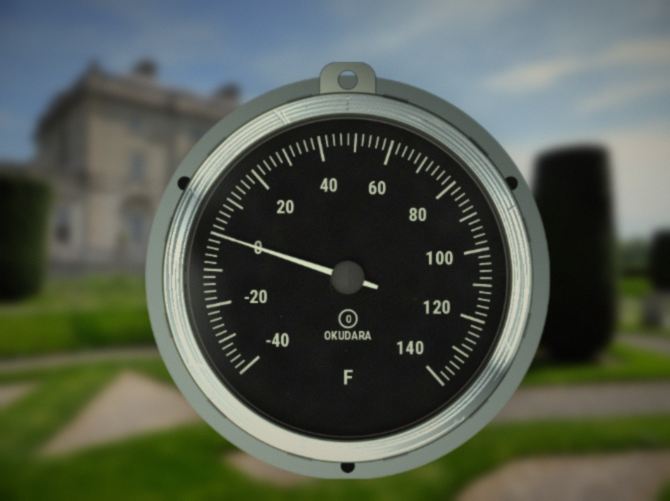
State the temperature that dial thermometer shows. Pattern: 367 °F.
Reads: 0 °F
